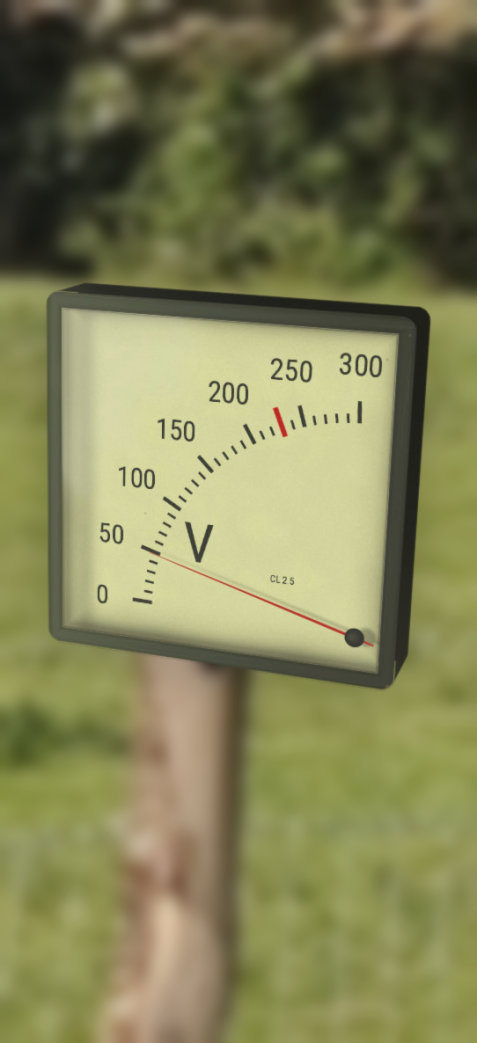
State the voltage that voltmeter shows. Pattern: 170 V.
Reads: 50 V
